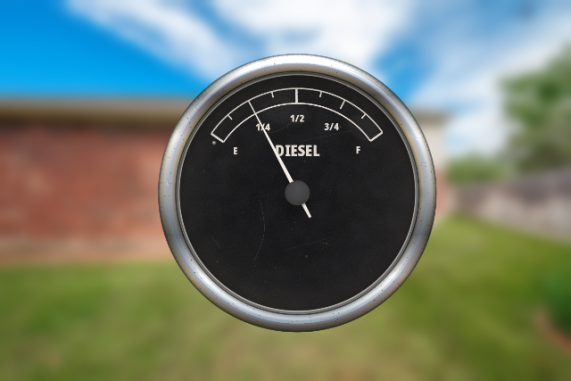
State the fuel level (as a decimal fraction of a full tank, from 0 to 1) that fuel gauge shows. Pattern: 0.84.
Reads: 0.25
